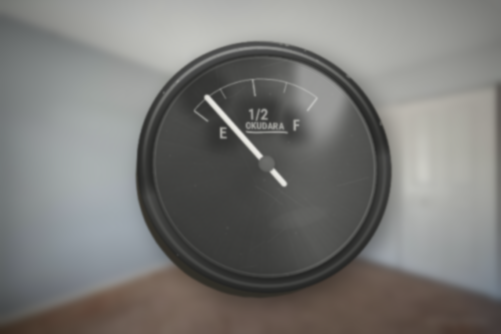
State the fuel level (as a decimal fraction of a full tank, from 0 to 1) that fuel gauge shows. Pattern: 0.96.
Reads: 0.125
